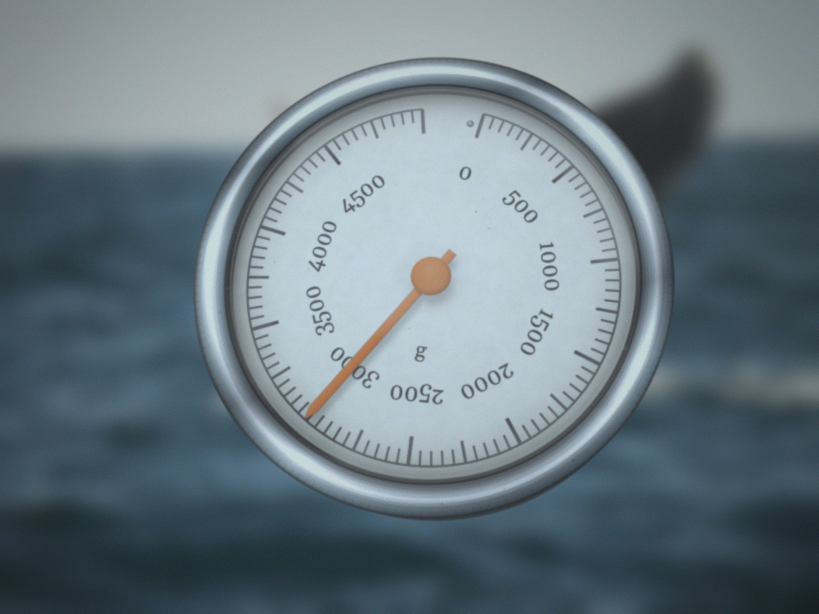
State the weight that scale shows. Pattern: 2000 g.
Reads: 3000 g
